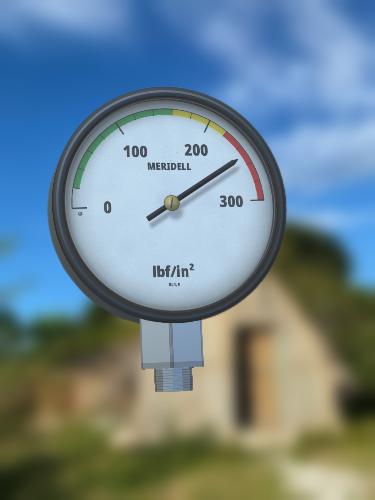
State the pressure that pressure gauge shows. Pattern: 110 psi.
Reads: 250 psi
